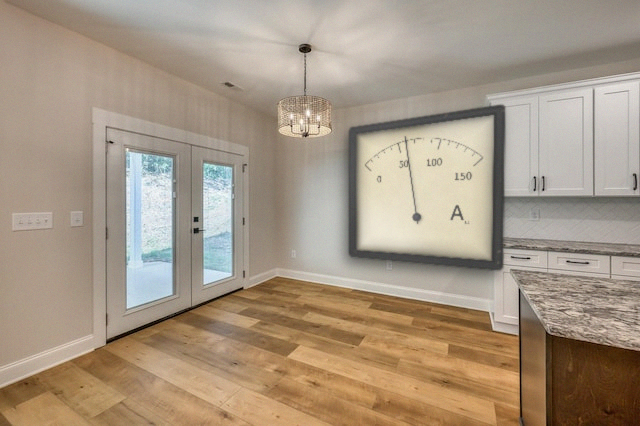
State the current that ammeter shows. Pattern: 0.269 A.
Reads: 60 A
